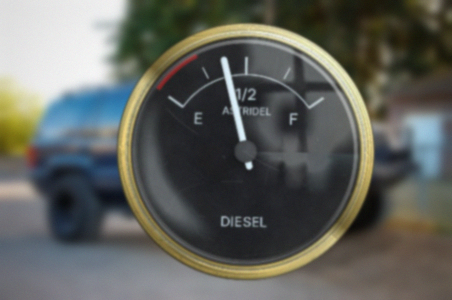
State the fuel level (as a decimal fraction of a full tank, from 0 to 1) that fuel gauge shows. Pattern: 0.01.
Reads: 0.375
